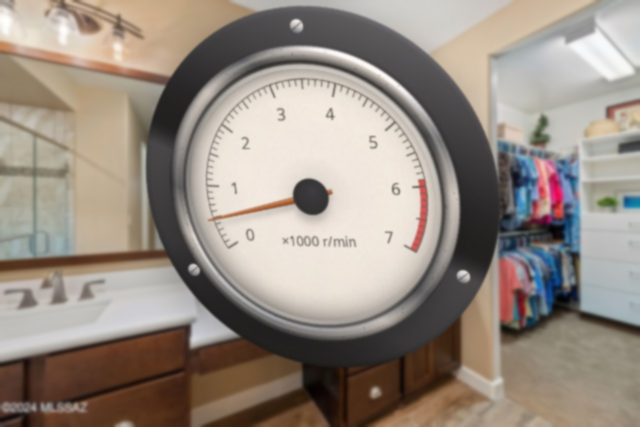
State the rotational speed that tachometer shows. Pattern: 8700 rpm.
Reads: 500 rpm
